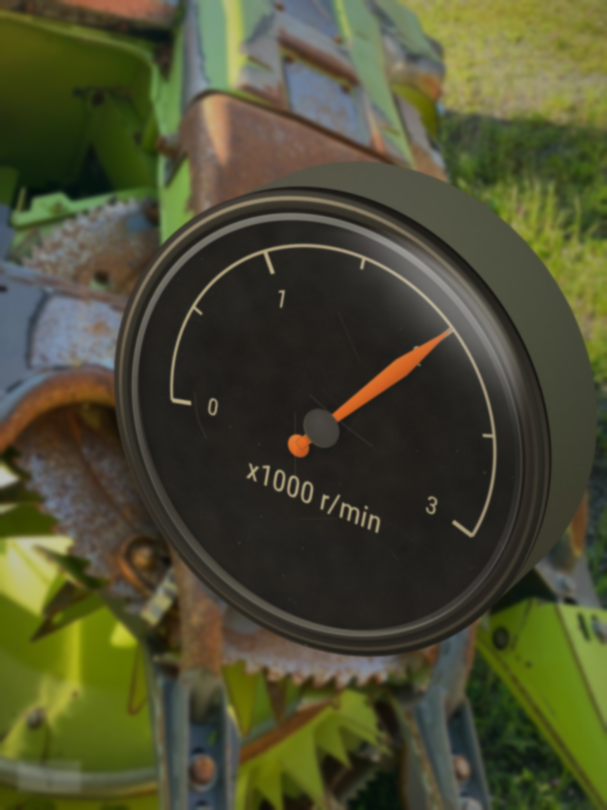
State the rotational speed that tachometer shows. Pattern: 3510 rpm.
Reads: 2000 rpm
